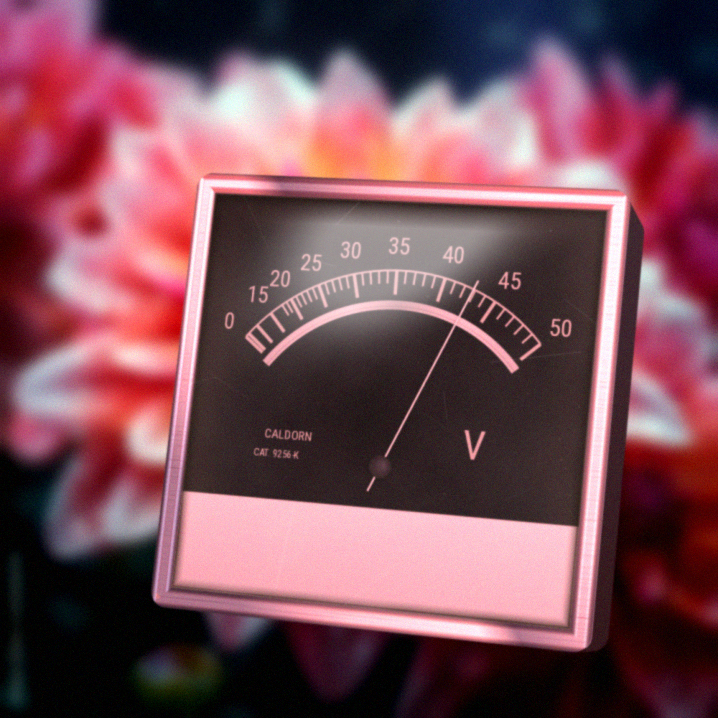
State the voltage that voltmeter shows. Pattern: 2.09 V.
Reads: 43 V
